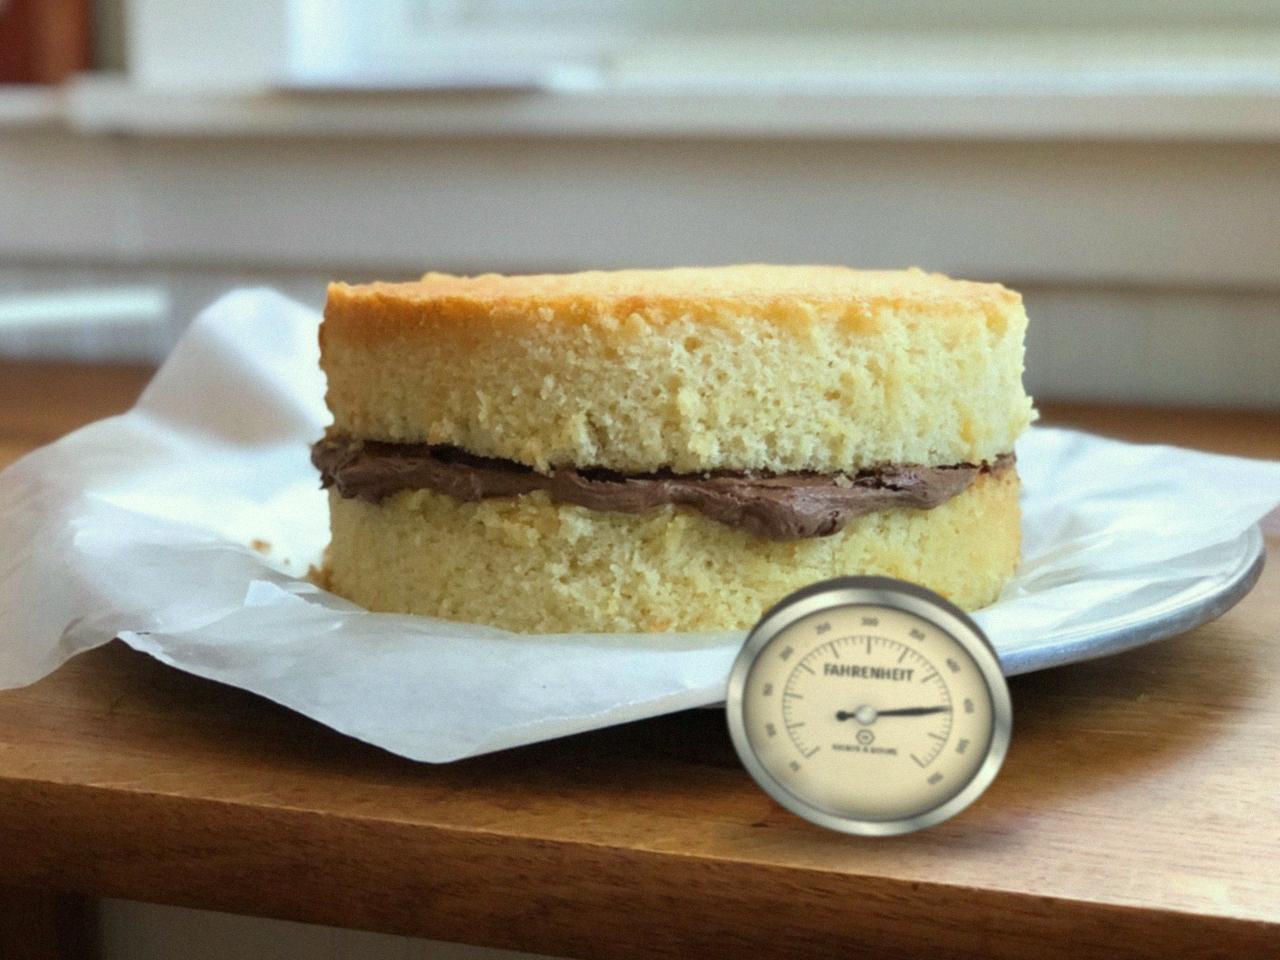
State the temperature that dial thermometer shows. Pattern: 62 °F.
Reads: 450 °F
